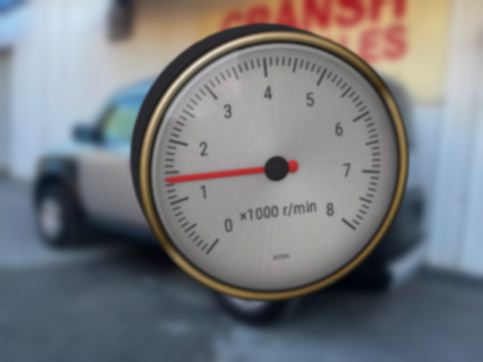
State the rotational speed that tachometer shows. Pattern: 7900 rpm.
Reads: 1400 rpm
